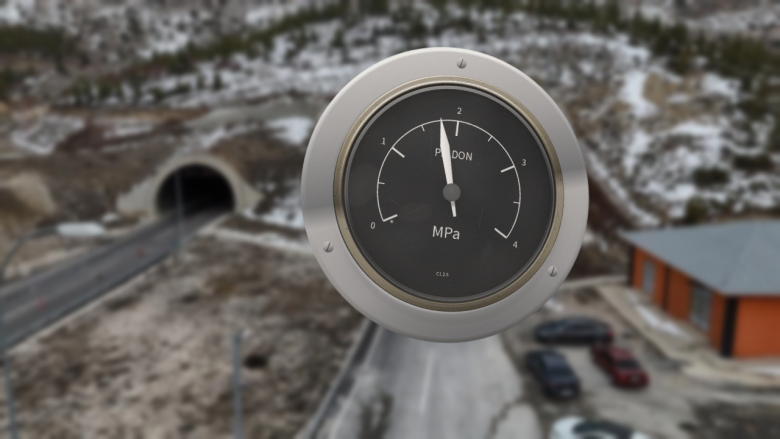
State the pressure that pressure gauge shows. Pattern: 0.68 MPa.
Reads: 1.75 MPa
